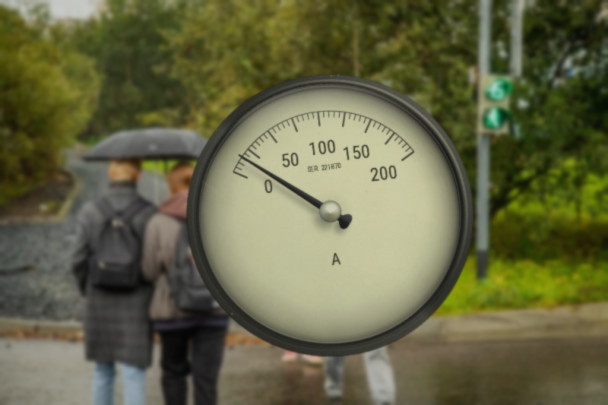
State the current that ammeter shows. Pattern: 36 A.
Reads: 15 A
